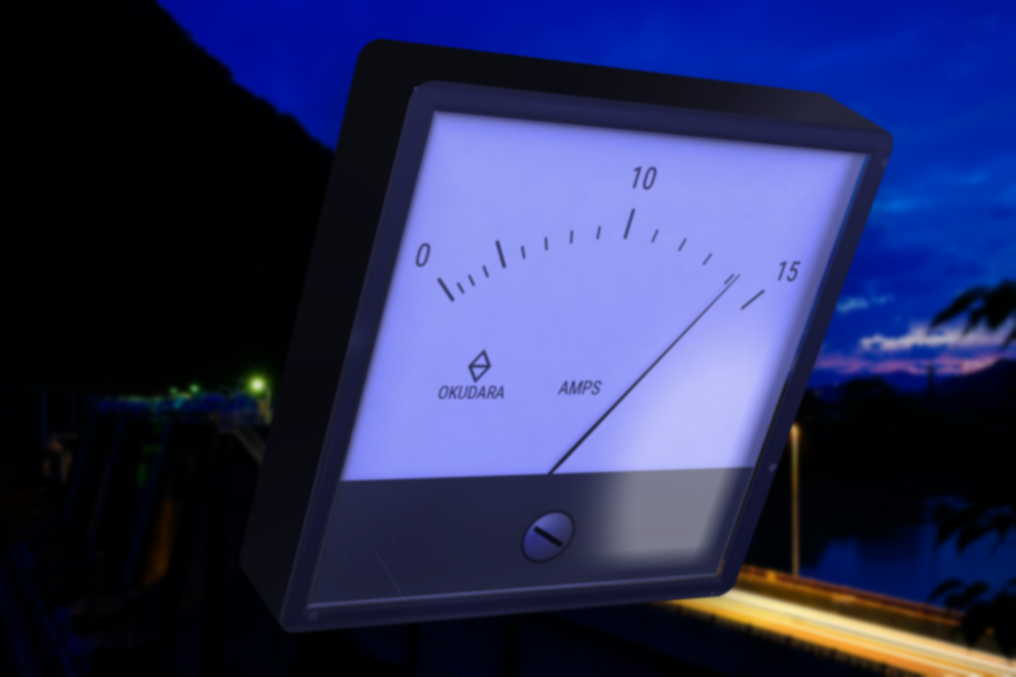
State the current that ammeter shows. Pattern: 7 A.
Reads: 14 A
